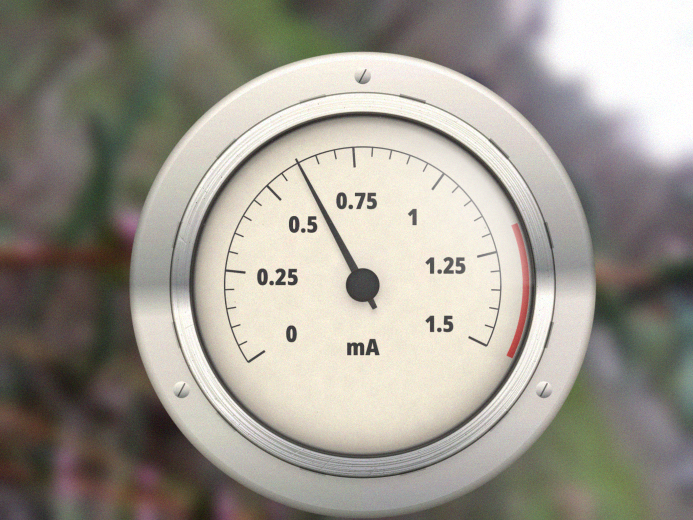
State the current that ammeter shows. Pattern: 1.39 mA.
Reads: 0.6 mA
